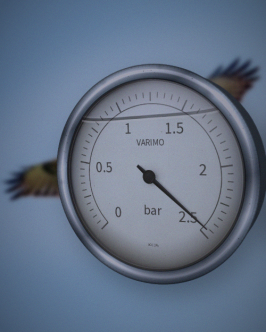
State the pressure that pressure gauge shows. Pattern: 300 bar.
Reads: 2.45 bar
